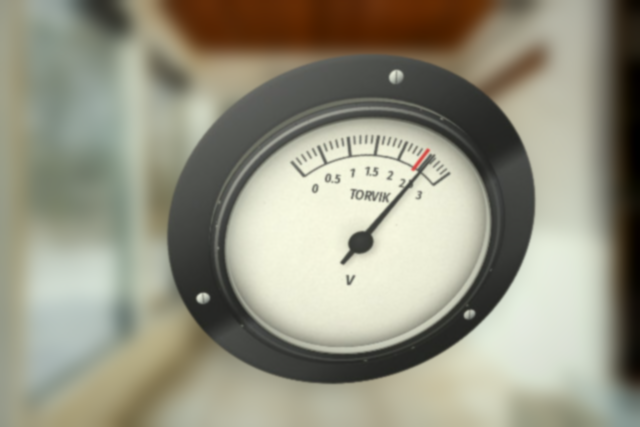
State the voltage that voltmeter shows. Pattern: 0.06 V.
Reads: 2.5 V
